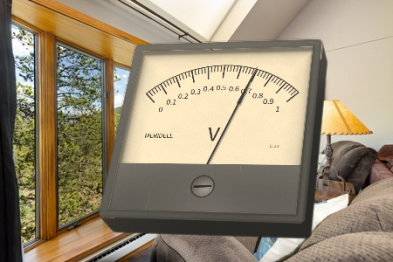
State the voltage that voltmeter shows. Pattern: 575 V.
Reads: 0.7 V
